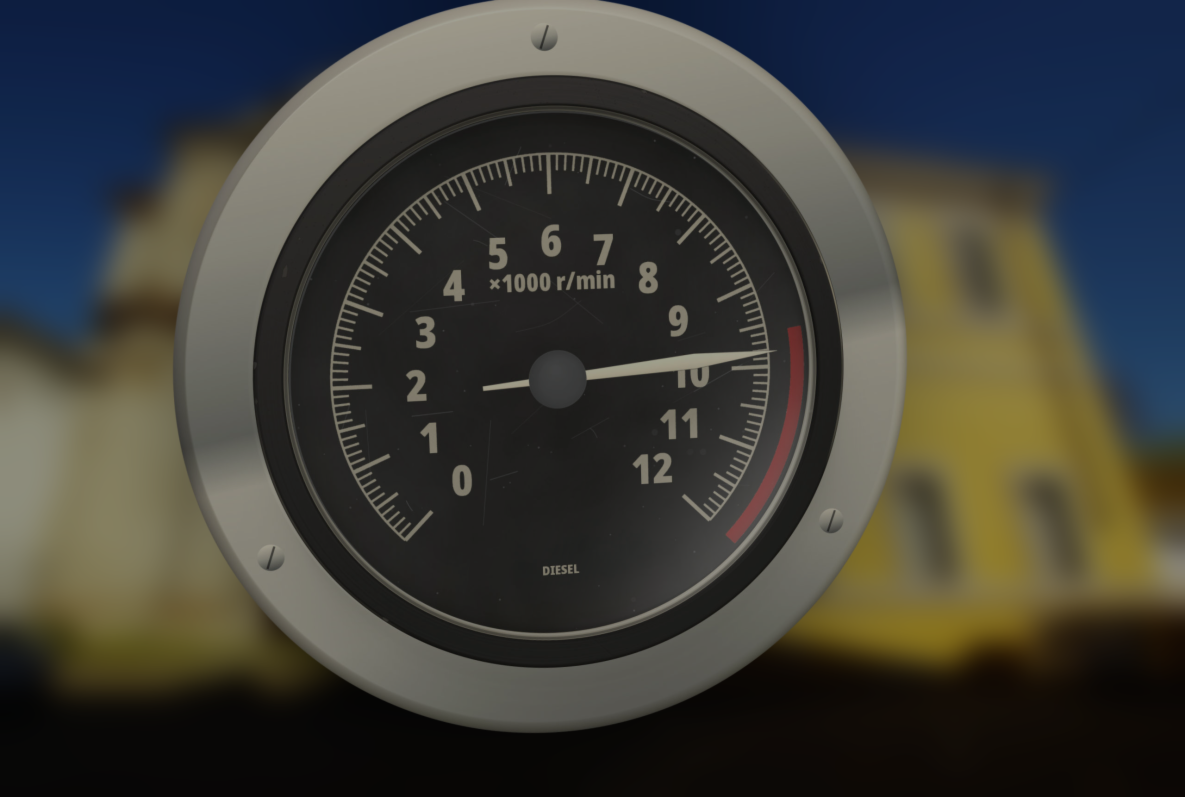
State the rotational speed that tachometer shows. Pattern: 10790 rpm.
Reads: 9800 rpm
